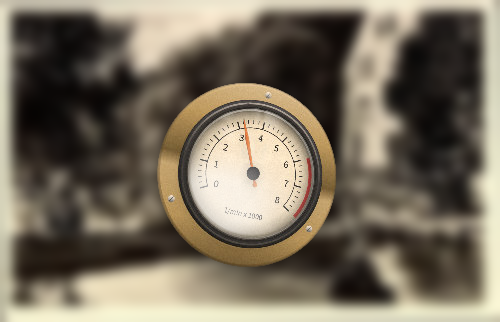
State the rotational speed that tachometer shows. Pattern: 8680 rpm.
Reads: 3200 rpm
